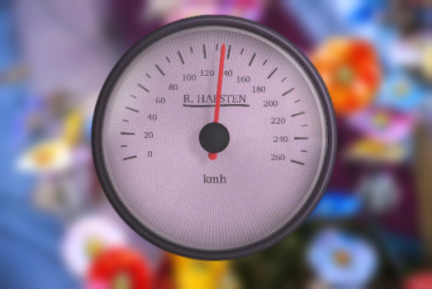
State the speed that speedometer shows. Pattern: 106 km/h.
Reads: 135 km/h
